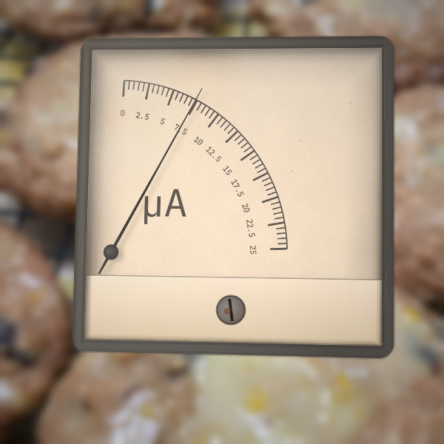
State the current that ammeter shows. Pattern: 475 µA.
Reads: 7.5 µA
